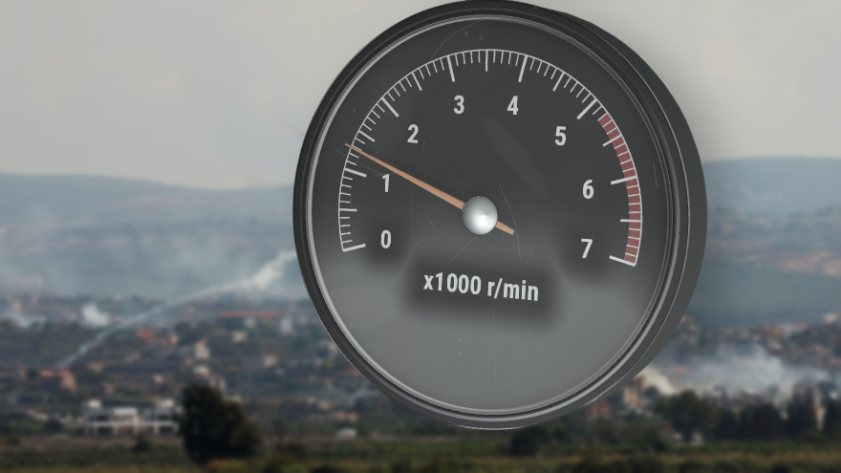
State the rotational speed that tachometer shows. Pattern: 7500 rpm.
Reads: 1300 rpm
